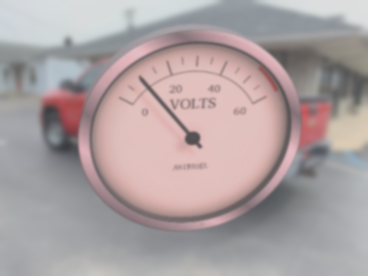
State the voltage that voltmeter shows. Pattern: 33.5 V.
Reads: 10 V
